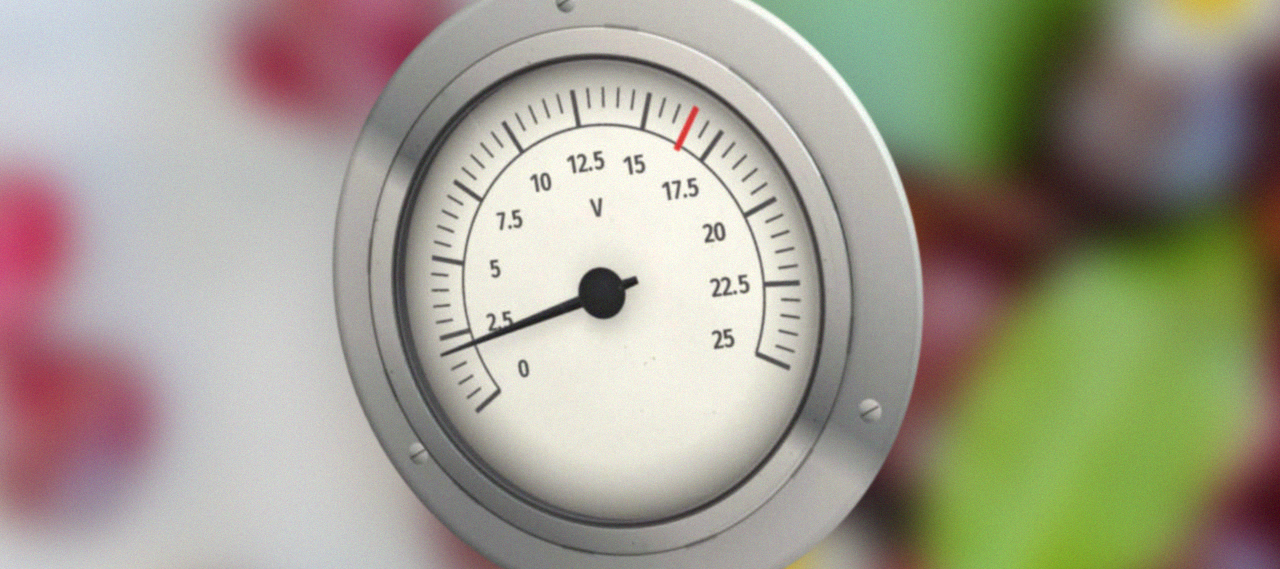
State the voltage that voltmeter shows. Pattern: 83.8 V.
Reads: 2 V
